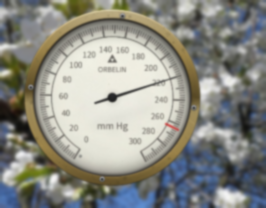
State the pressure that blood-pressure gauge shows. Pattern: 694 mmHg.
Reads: 220 mmHg
